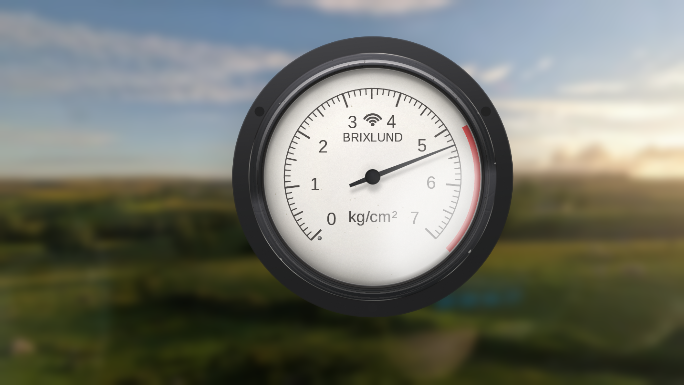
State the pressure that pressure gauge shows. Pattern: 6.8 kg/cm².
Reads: 5.3 kg/cm²
